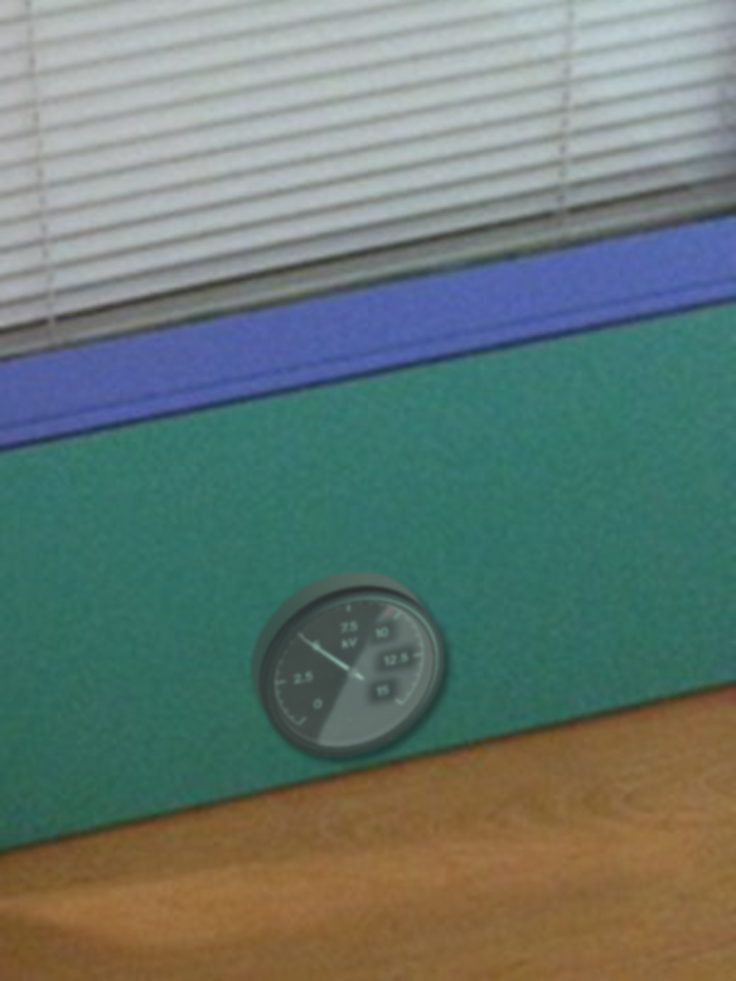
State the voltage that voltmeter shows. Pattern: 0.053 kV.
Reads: 5 kV
